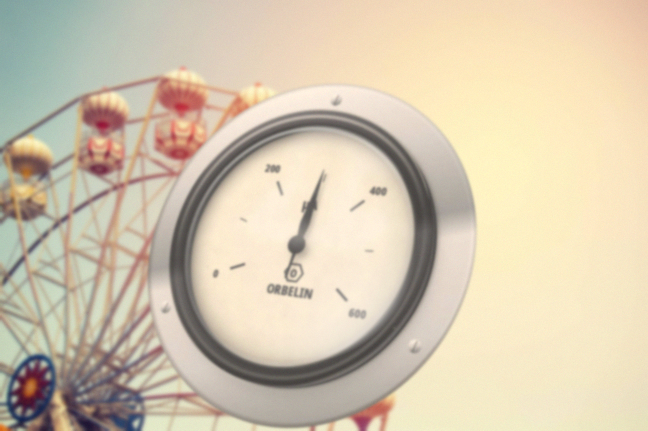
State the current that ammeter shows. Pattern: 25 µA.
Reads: 300 µA
